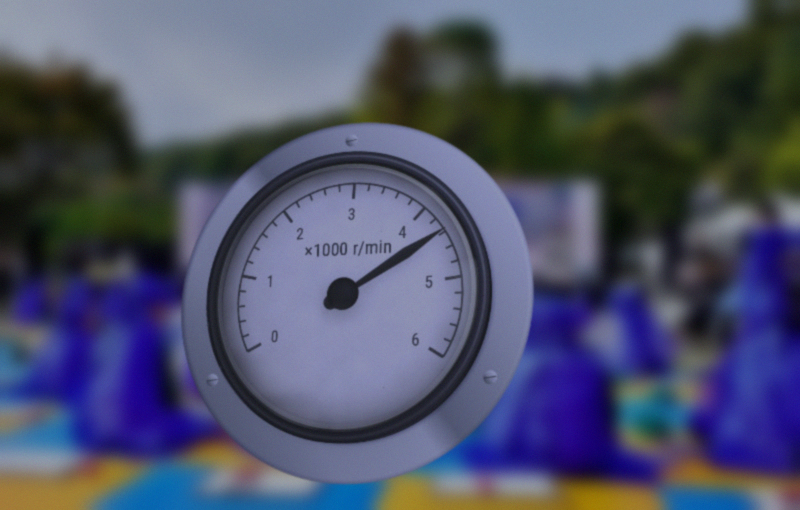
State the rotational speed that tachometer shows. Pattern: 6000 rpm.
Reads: 4400 rpm
